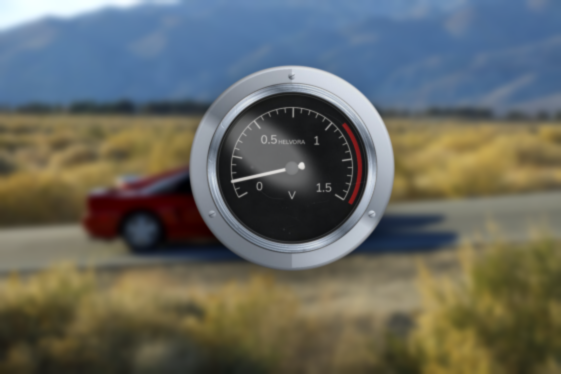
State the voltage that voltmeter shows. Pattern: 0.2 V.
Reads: 0.1 V
